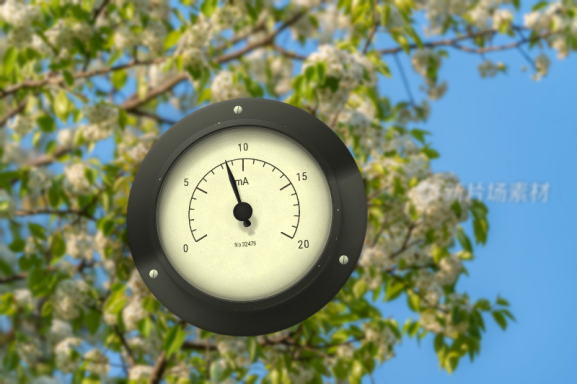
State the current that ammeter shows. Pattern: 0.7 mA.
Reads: 8.5 mA
